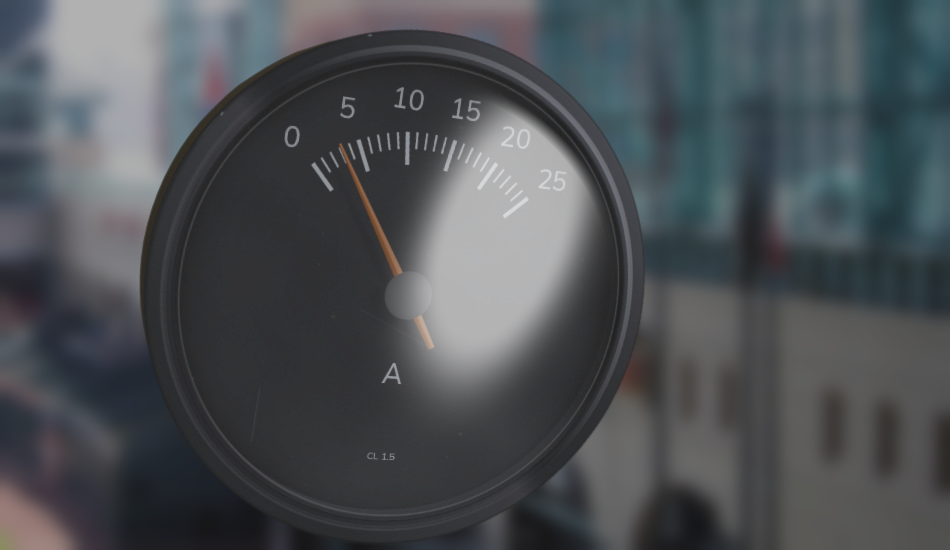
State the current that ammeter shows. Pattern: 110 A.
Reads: 3 A
